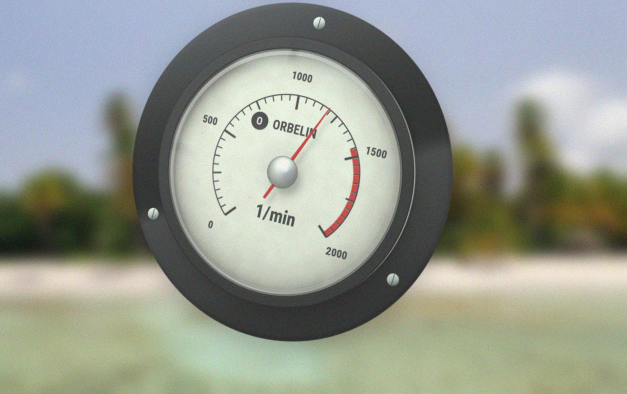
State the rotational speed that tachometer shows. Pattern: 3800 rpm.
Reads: 1200 rpm
